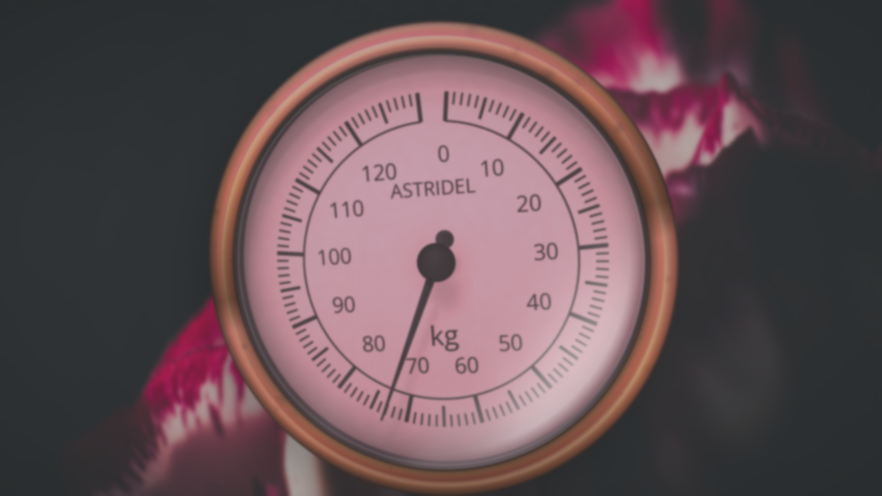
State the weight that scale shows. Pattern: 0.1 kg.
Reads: 73 kg
